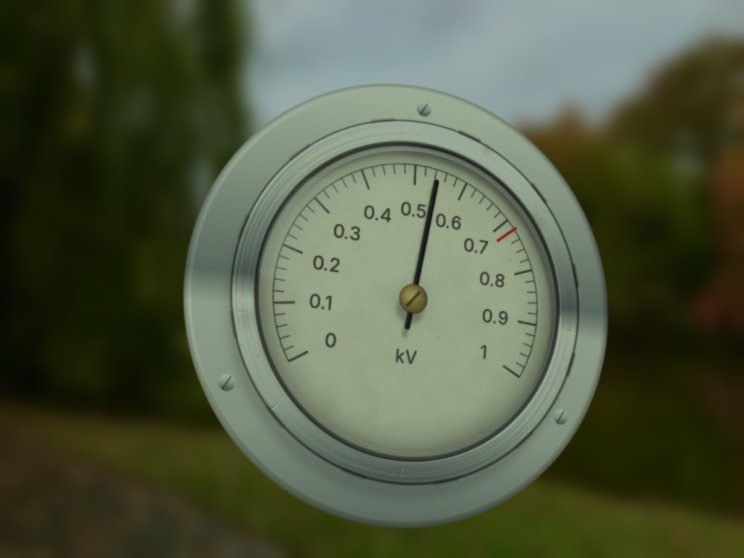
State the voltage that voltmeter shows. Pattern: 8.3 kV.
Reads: 0.54 kV
